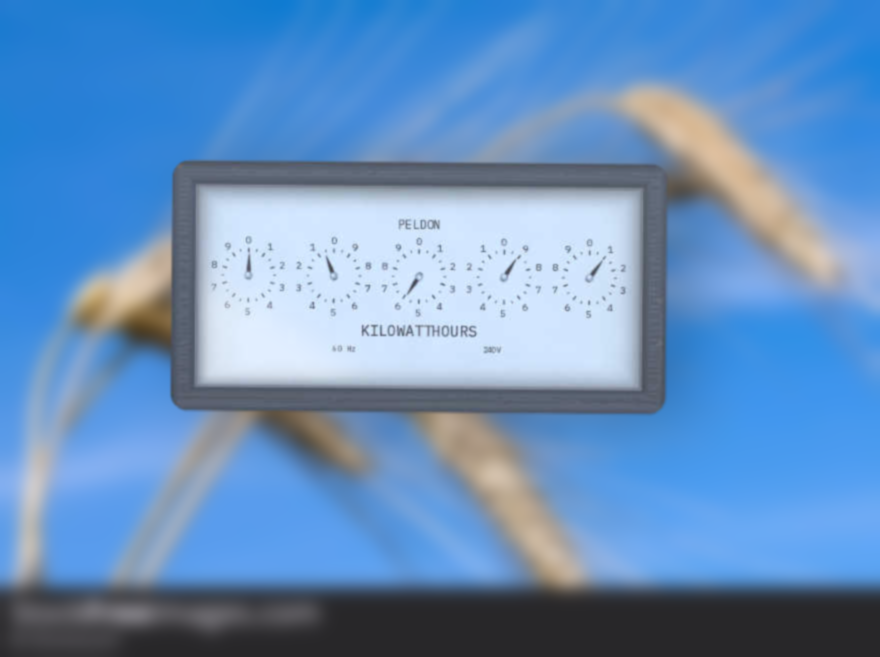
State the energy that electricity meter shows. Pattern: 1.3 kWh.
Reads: 591 kWh
